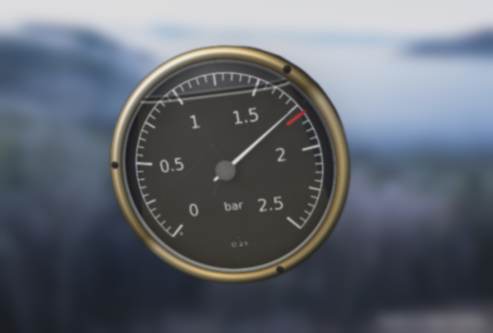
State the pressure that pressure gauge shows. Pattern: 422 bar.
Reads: 1.75 bar
